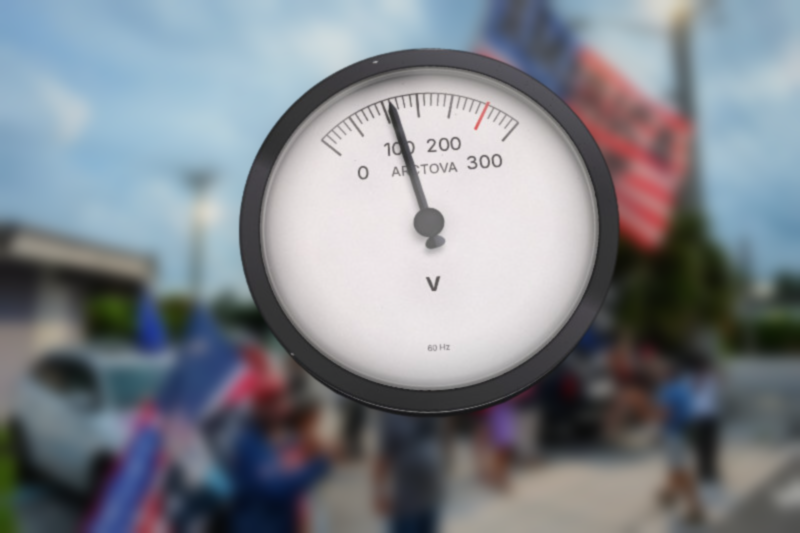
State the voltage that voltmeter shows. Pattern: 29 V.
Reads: 110 V
